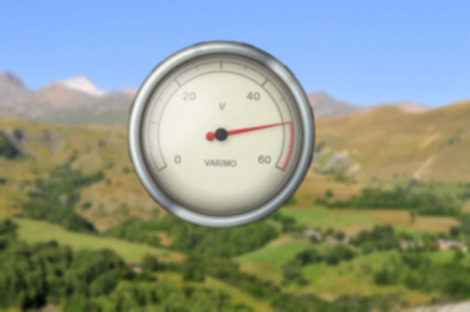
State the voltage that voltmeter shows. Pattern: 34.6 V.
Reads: 50 V
